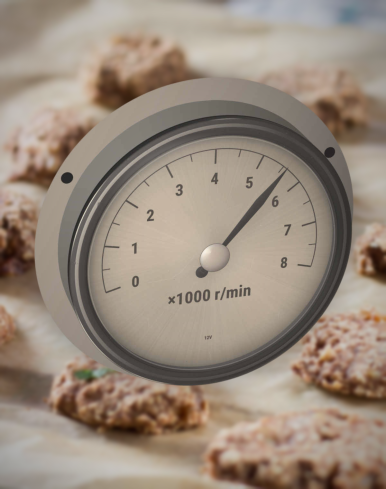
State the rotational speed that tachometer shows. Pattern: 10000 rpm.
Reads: 5500 rpm
